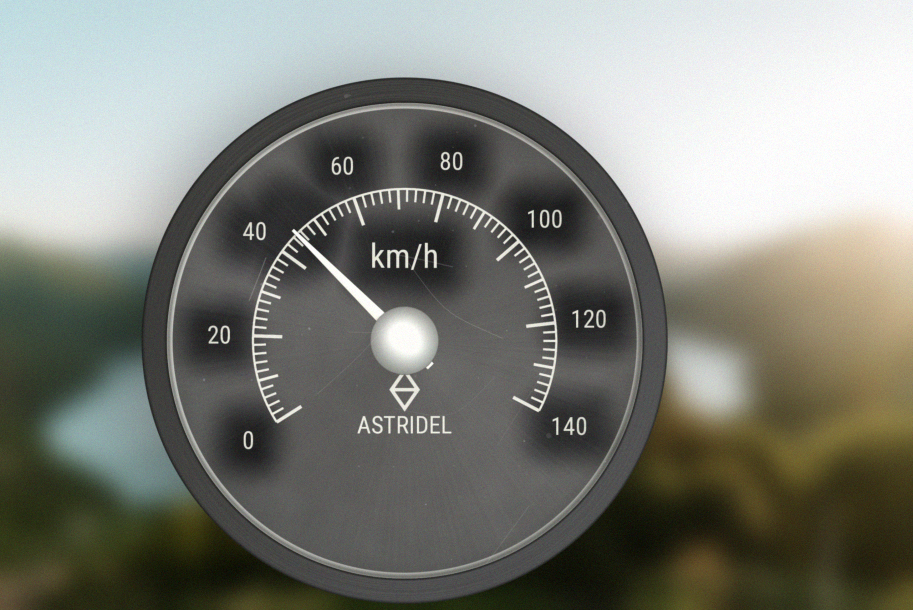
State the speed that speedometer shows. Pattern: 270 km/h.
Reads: 45 km/h
